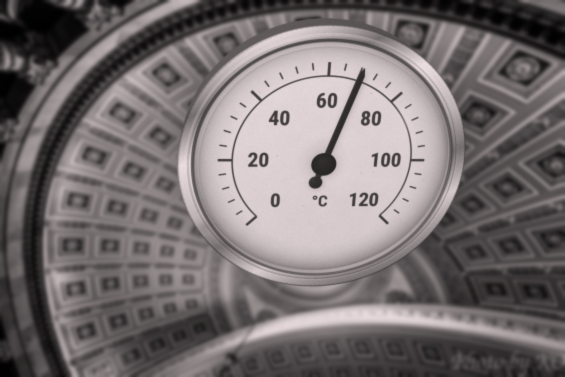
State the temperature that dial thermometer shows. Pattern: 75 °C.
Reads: 68 °C
